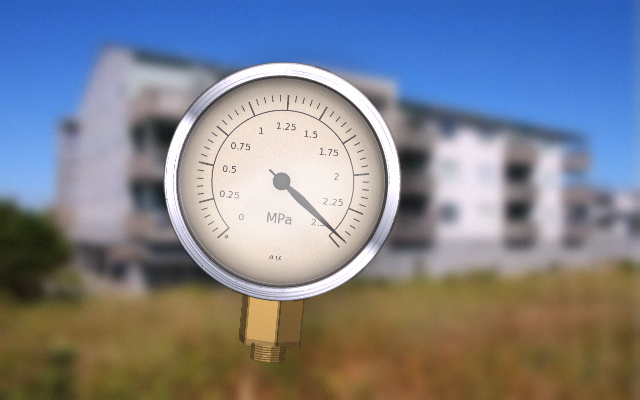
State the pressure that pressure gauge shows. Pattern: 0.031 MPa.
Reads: 2.45 MPa
